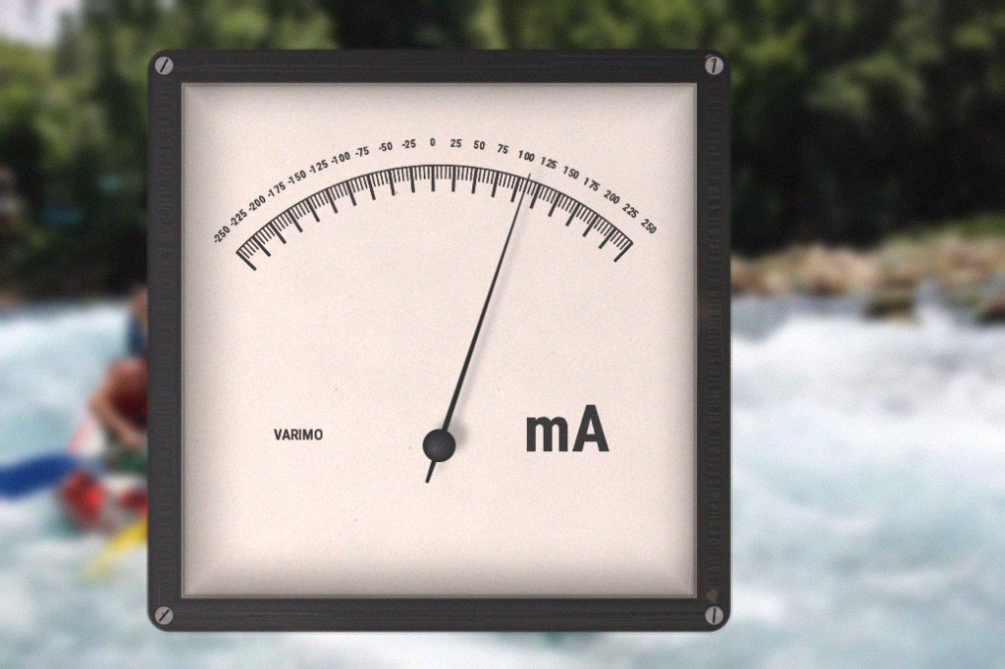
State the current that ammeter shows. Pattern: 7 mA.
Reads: 110 mA
